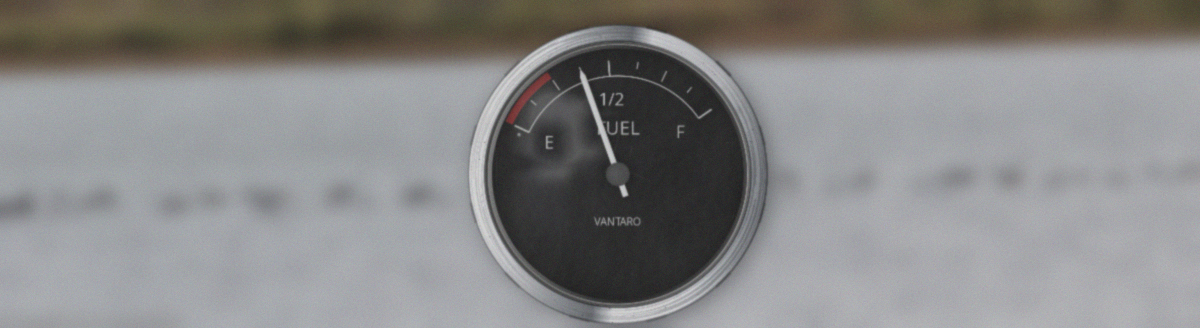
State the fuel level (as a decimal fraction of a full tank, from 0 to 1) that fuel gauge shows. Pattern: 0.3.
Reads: 0.375
